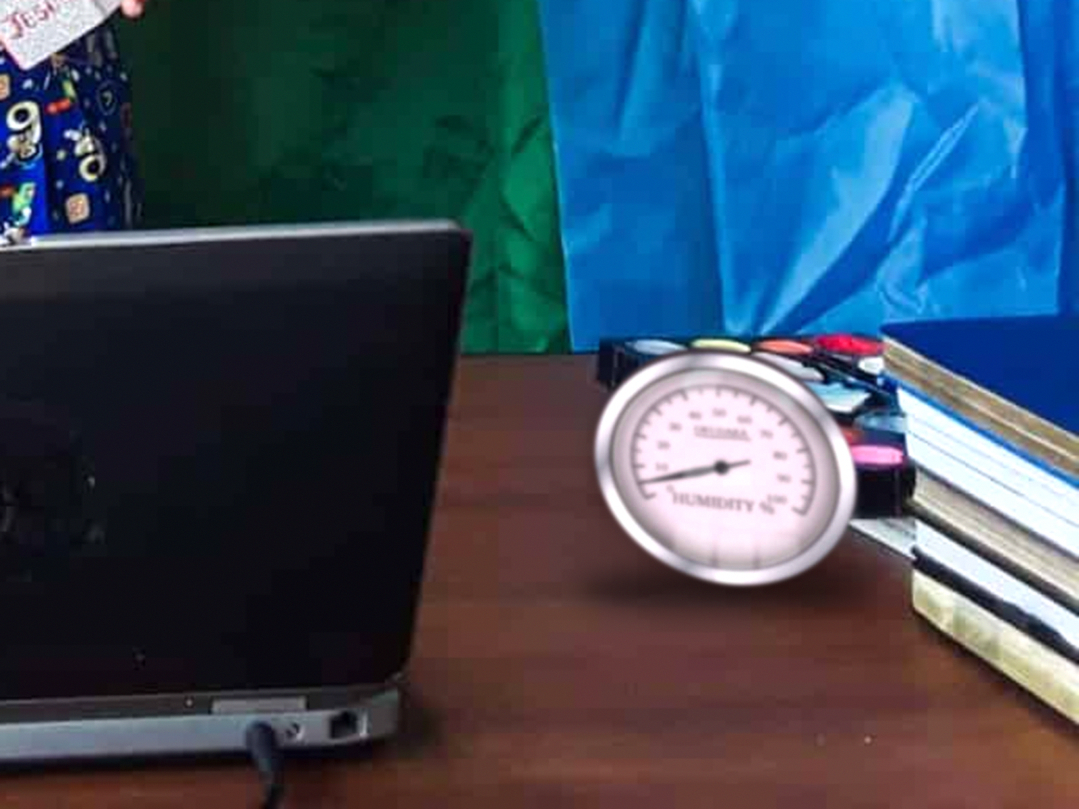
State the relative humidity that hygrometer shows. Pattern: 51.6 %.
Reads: 5 %
